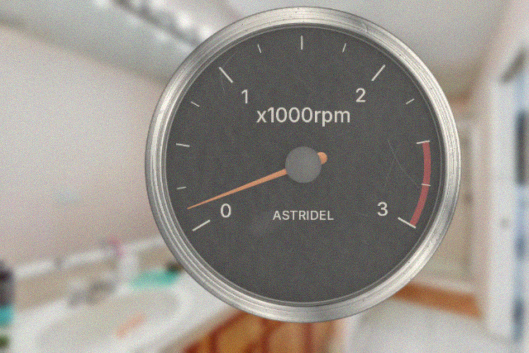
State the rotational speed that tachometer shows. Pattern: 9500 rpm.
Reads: 125 rpm
